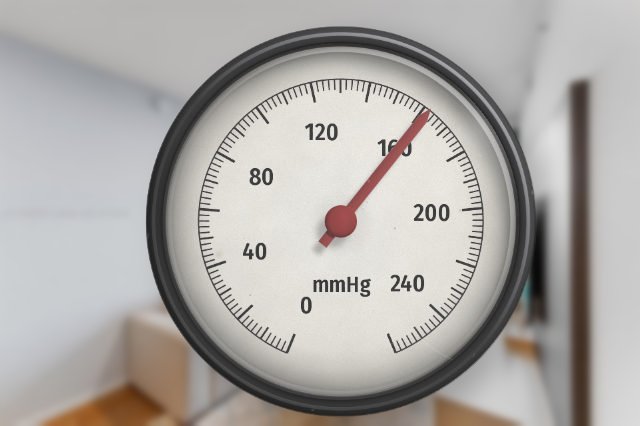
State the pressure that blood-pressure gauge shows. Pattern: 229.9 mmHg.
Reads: 162 mmHg
